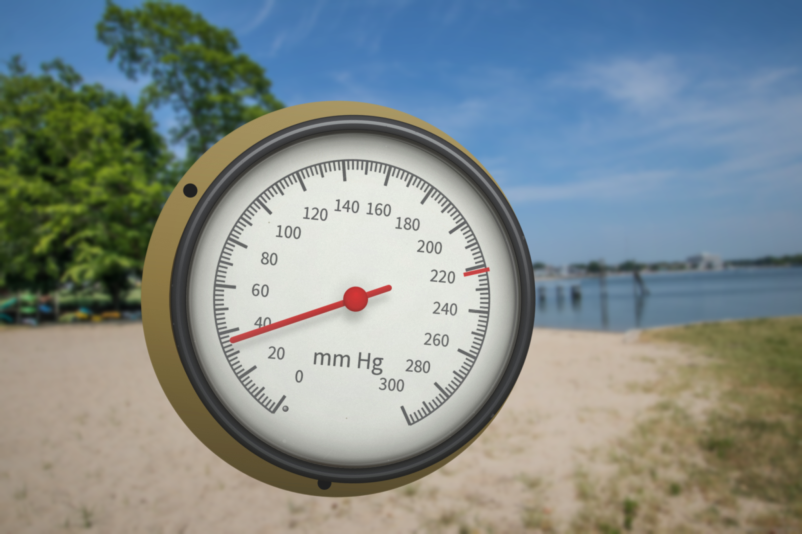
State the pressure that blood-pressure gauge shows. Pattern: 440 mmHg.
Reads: 36 mmHg
